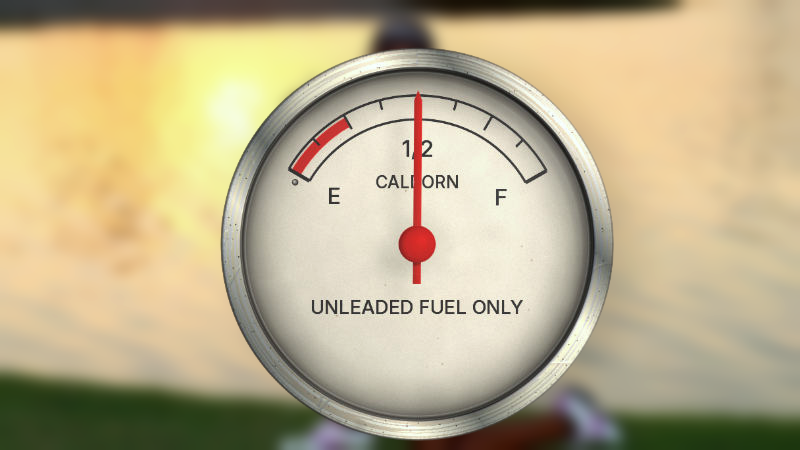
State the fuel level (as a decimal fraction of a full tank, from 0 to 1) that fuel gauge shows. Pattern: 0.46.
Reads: 0.5
